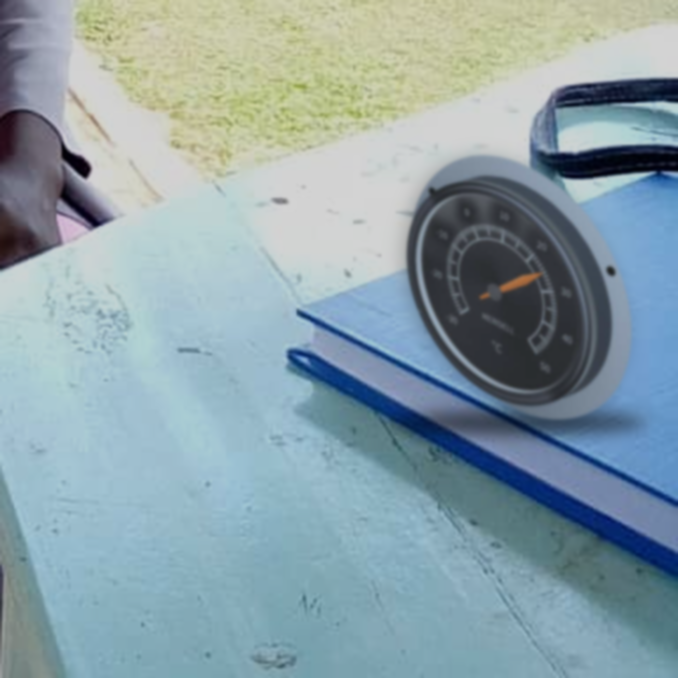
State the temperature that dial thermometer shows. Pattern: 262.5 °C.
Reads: 25 °C
